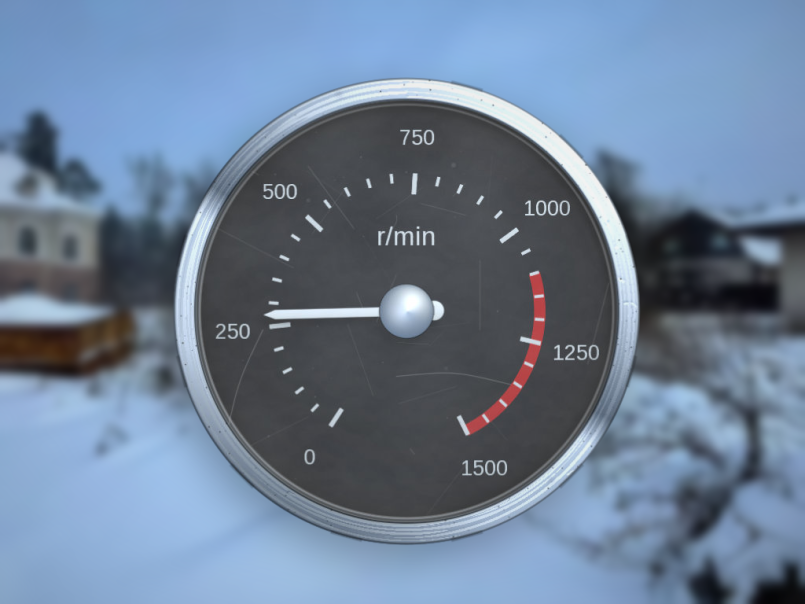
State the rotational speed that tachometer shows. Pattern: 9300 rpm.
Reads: 275 rpm
